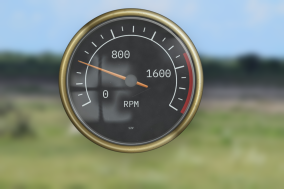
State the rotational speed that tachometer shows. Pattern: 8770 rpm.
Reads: 400 rpm
